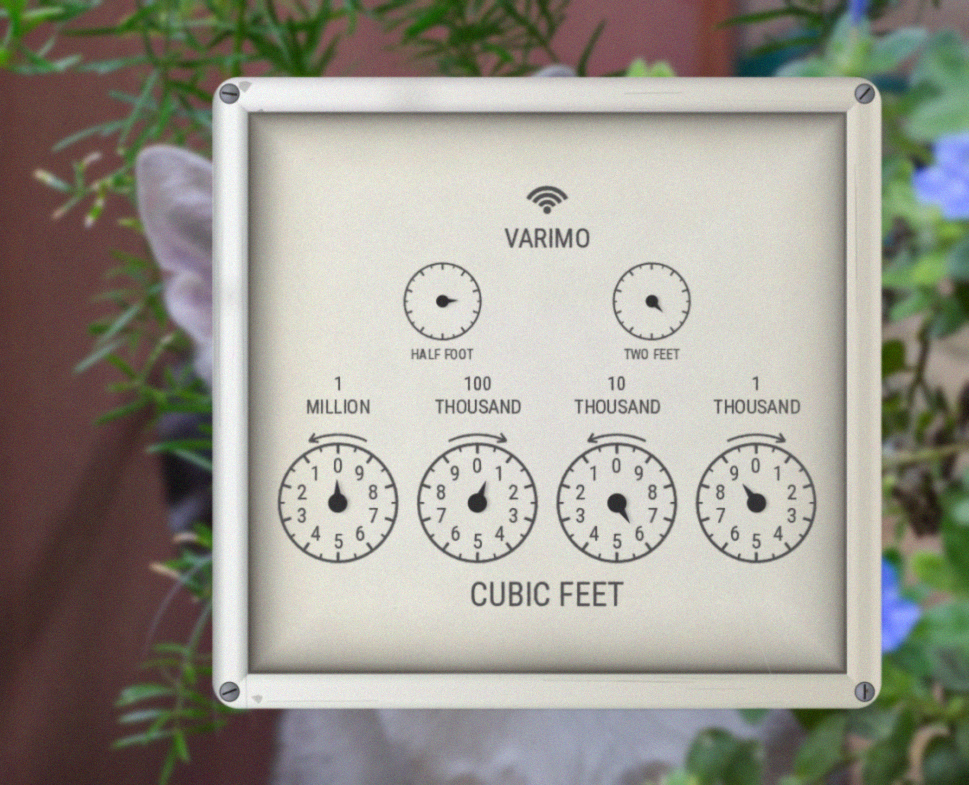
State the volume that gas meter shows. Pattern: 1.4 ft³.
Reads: 5900 ft³
